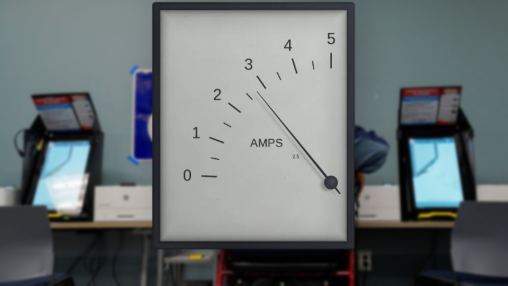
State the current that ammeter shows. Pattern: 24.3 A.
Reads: 2.75 A
